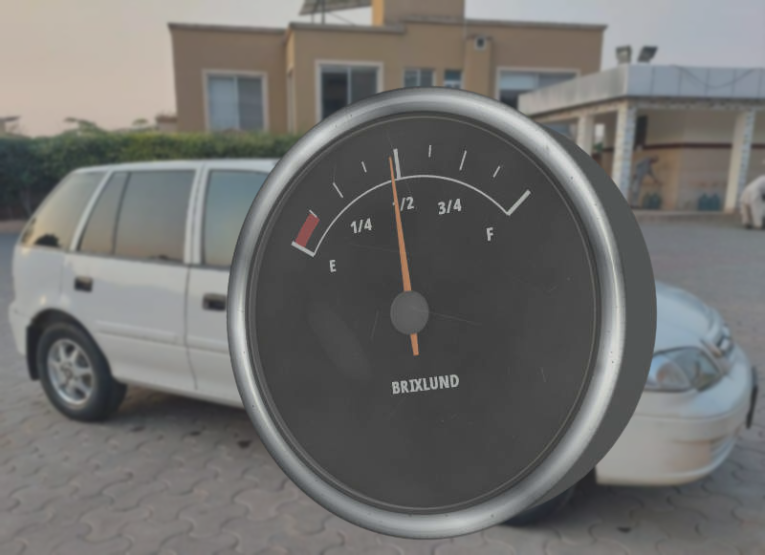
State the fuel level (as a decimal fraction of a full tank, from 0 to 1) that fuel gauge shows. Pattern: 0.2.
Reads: 0.5
